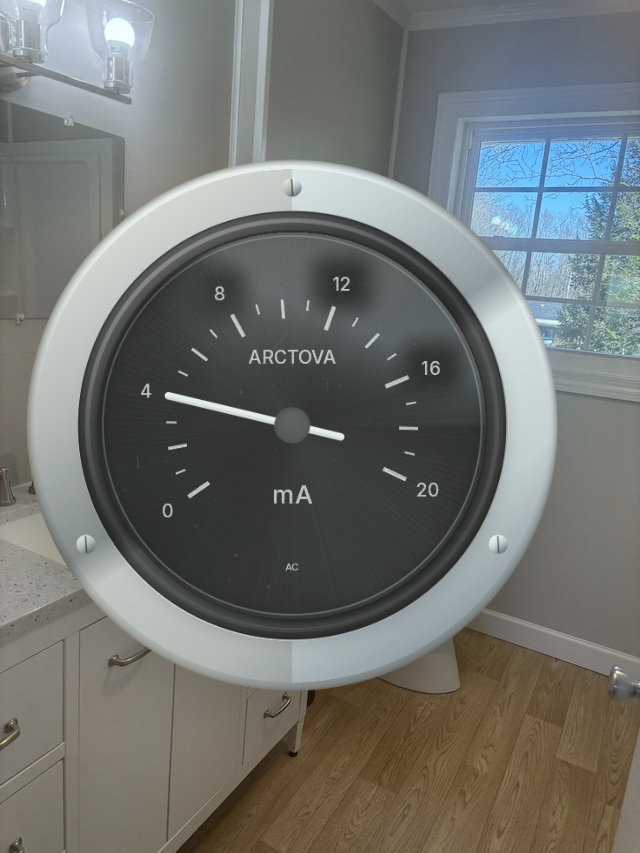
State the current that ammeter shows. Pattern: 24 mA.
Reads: 4 mA
